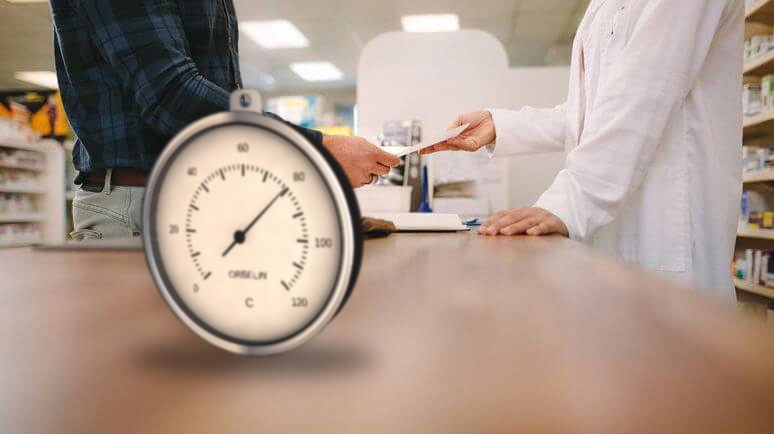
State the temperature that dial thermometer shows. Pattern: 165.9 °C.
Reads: 80 °C
